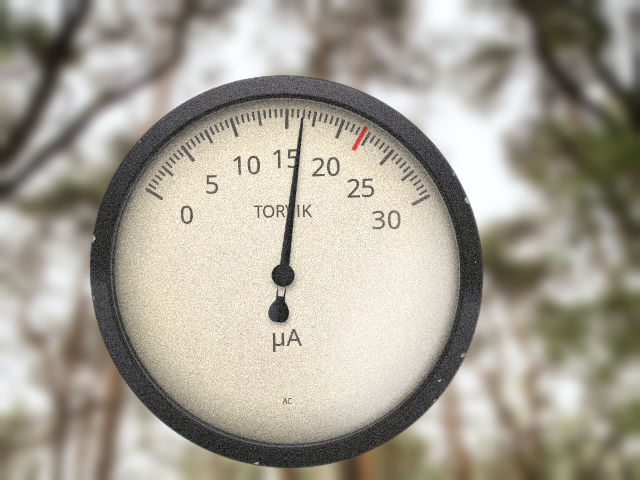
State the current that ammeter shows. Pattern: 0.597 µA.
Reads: 16.5 µA
